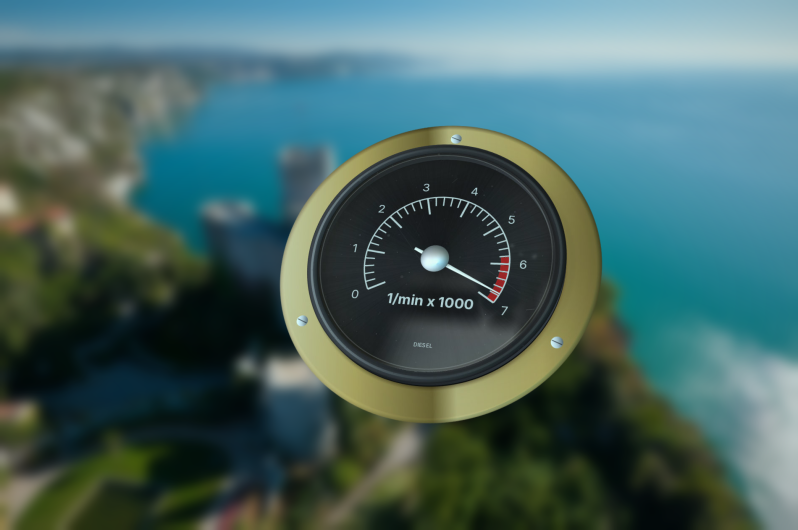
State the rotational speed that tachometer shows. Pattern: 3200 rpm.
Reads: 6800 rpm
